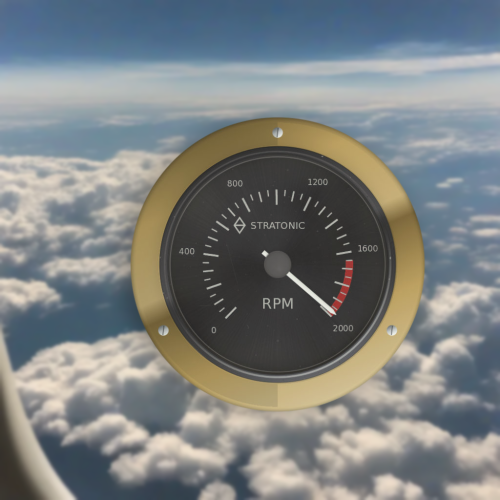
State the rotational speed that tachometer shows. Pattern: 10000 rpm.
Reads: 1975 rpm
